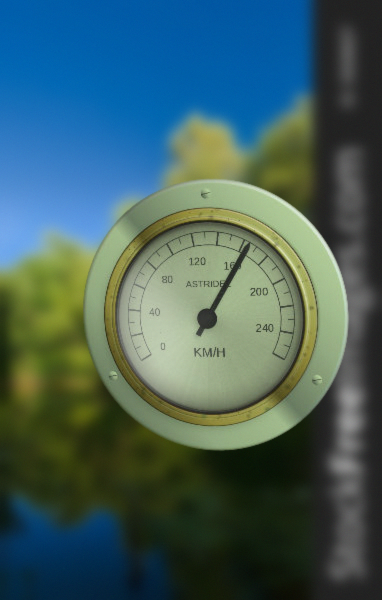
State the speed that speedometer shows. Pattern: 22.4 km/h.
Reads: 165 km/h
